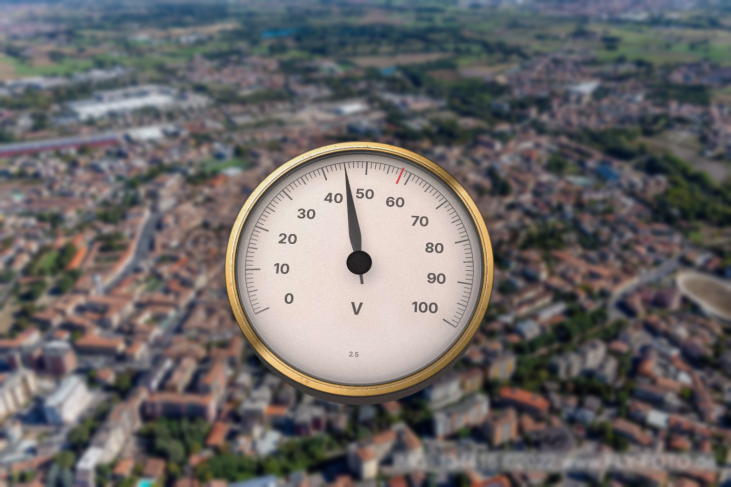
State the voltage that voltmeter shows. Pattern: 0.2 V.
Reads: 45 V
